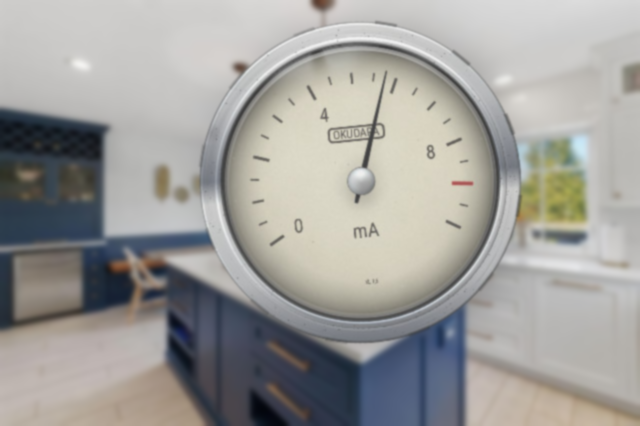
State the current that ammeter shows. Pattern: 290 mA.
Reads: 5.75 mA
